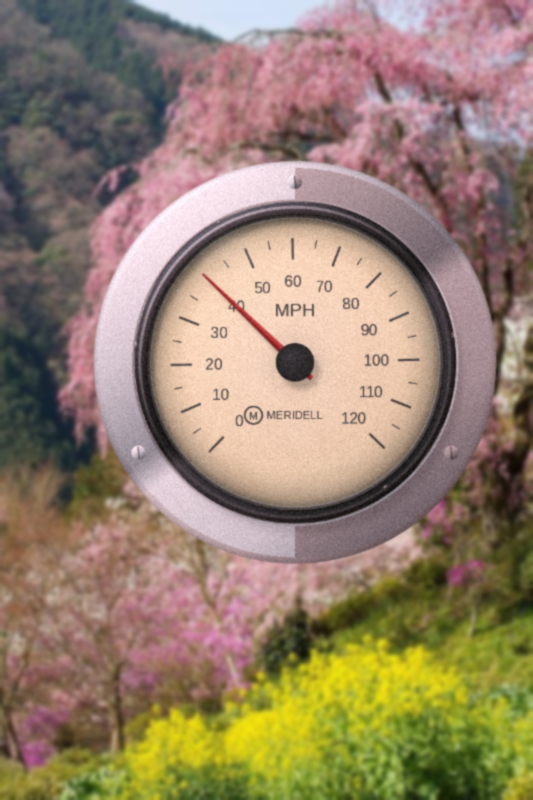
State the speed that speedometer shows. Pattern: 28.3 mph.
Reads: 40 mph
